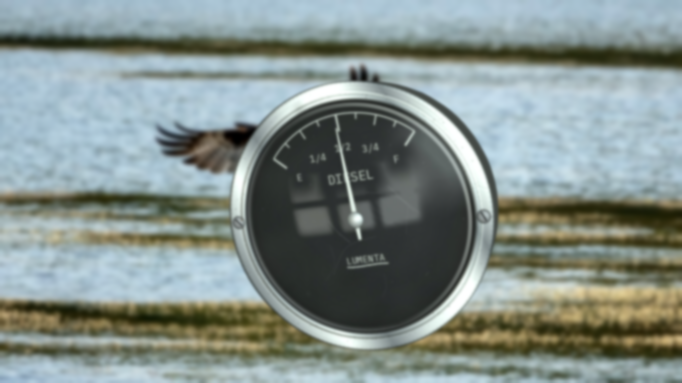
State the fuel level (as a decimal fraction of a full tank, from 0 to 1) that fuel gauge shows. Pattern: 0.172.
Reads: 0.5
